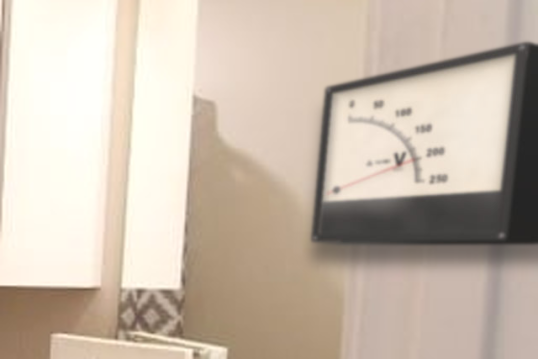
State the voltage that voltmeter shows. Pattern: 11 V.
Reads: 200 V
